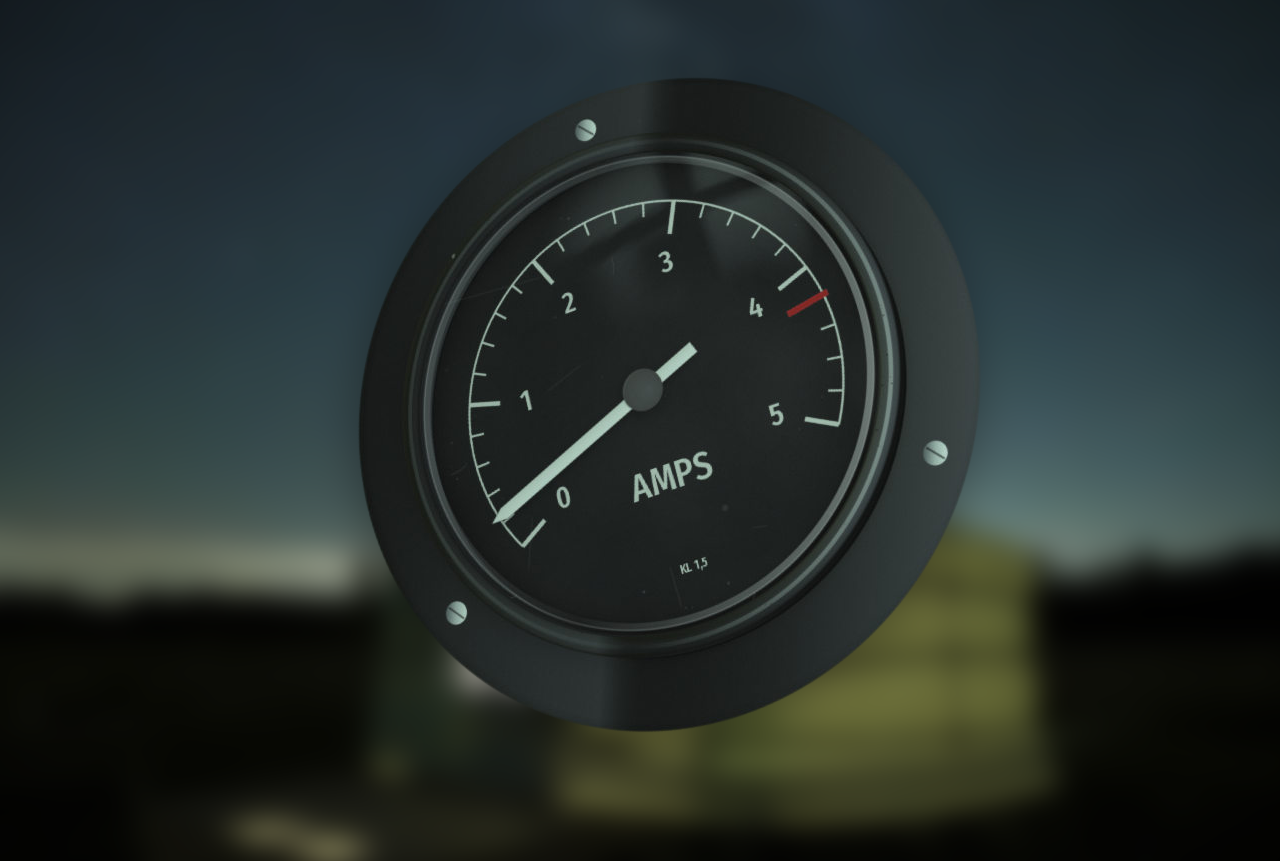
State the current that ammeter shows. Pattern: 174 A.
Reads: 0.2 A
